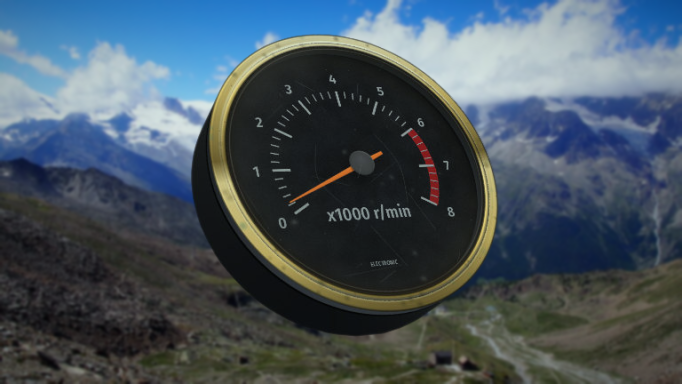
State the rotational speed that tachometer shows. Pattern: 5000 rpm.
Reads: 200 rpm
